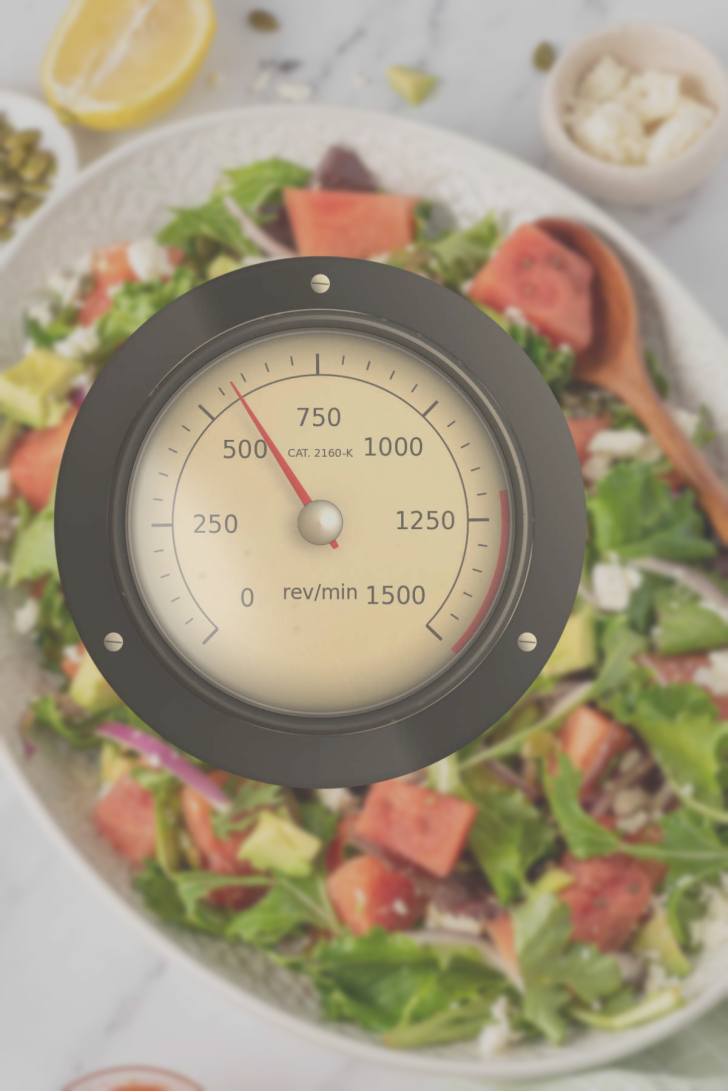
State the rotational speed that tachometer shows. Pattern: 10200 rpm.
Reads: 575 rpm
